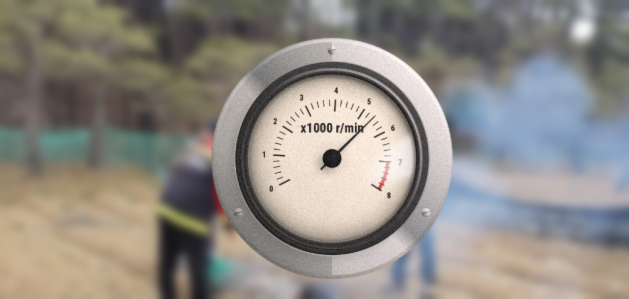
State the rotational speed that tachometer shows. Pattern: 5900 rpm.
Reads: 5400 rpm
